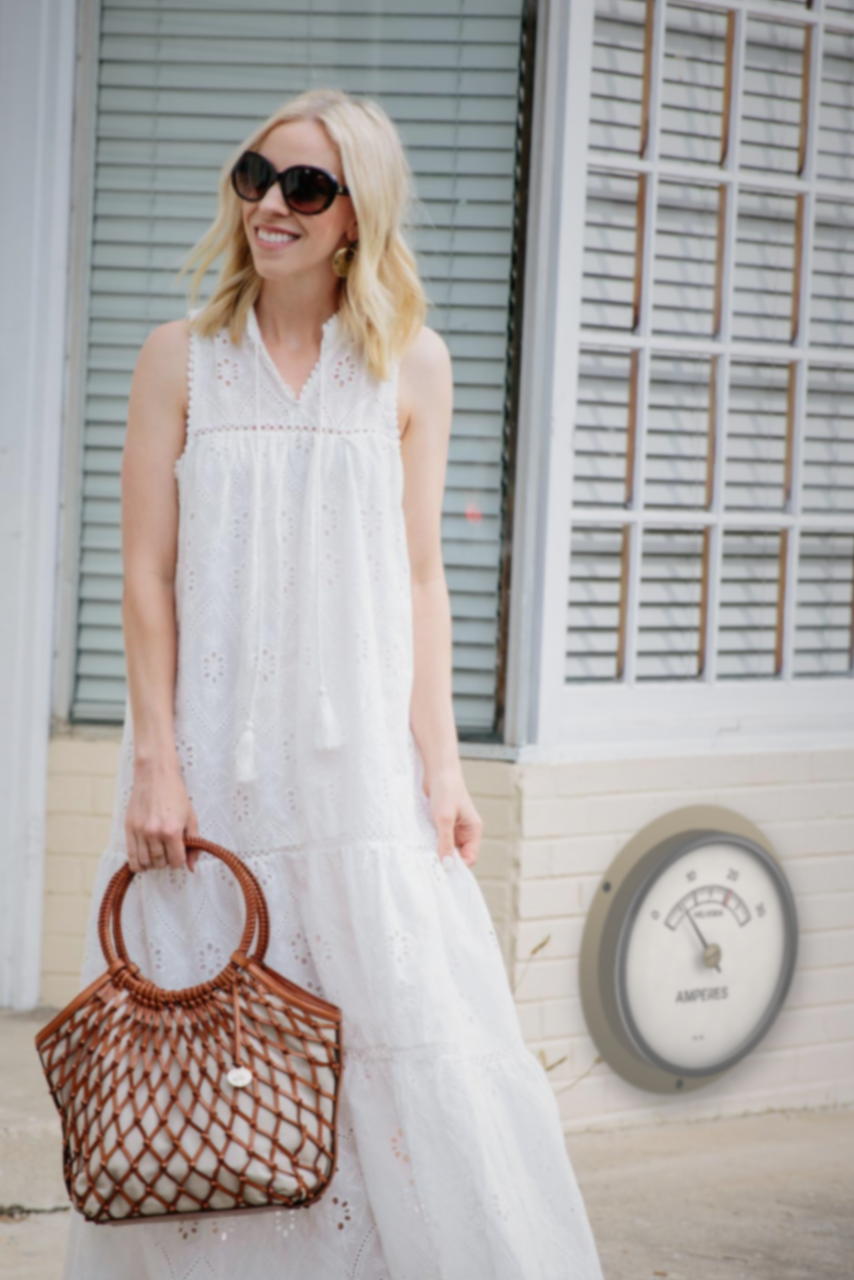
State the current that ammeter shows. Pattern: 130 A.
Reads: 5 A
